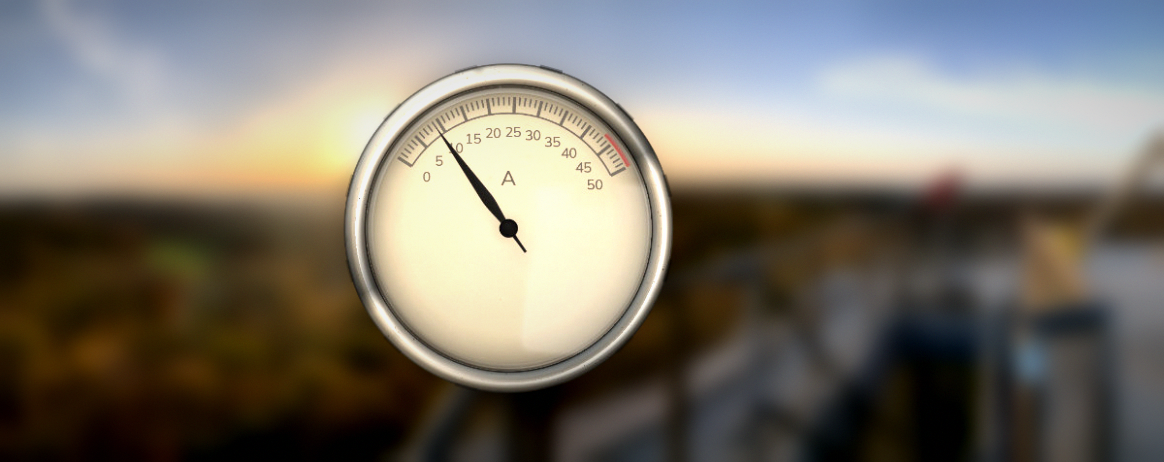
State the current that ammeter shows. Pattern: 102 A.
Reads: 9 A
